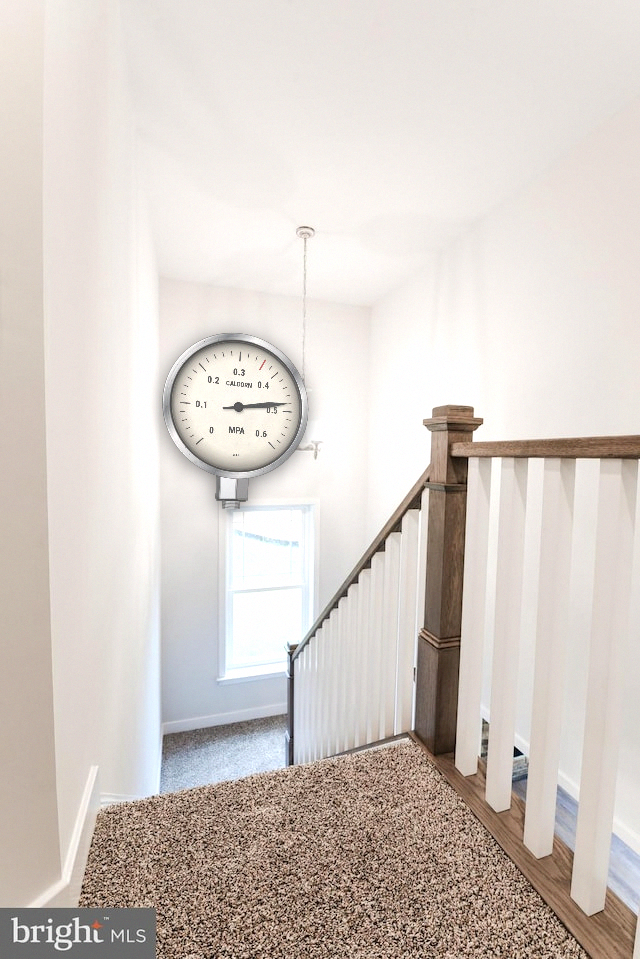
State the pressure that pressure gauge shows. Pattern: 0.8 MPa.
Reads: 0.48 MPa
